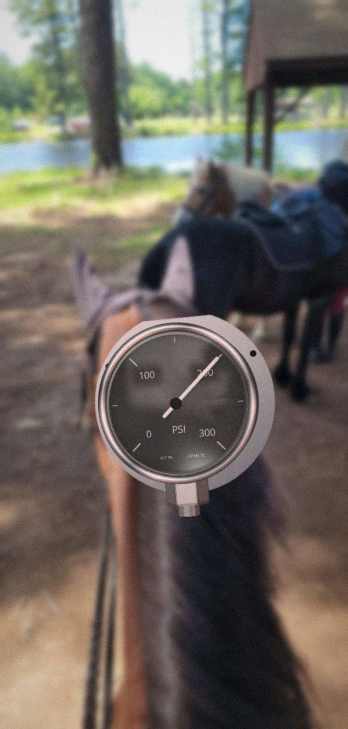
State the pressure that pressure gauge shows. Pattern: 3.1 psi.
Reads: 200 psi
